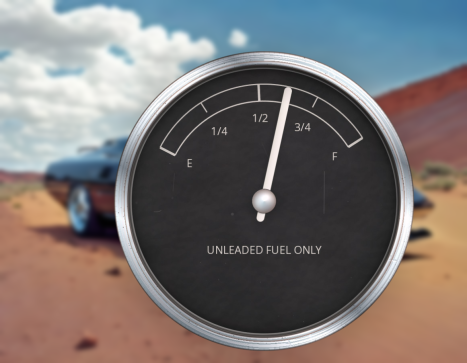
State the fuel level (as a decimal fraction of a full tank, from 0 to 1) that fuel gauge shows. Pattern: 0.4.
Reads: 0.625
